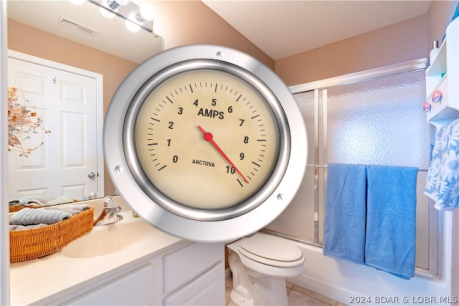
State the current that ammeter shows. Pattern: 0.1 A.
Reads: 9.8 A
